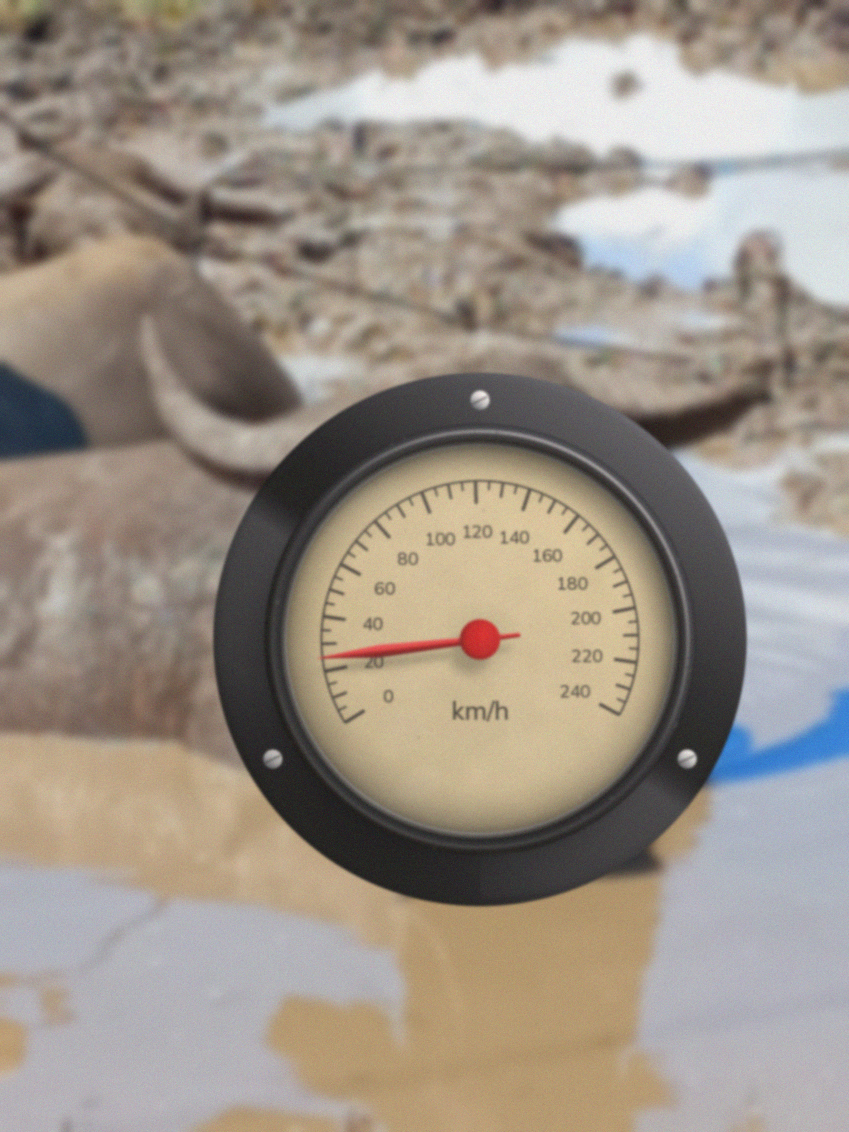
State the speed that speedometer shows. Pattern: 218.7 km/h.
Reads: 25 km/h
